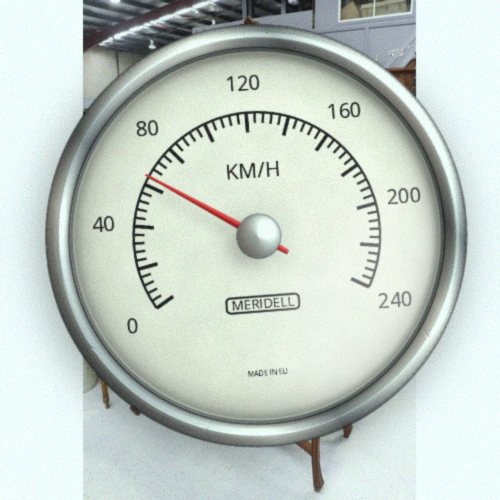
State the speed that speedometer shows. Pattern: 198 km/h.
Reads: 64 km/h
